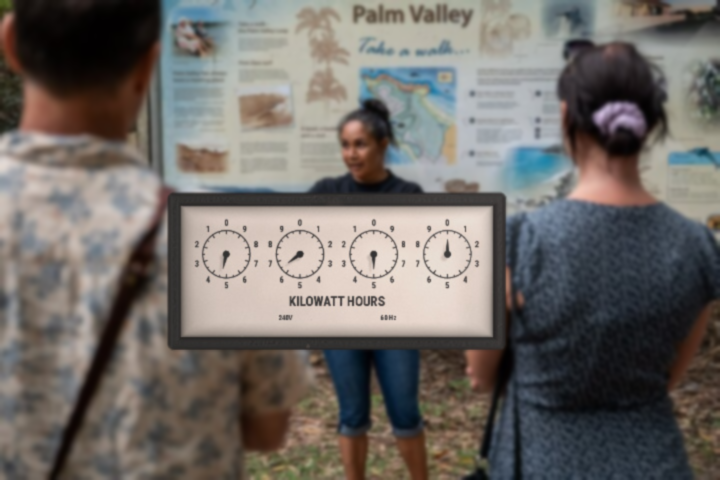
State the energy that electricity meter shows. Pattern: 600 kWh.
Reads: 4650 kWh
